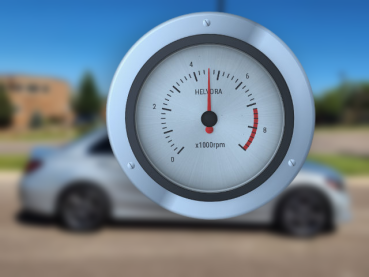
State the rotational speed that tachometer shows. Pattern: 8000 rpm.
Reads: 4600 rpm
